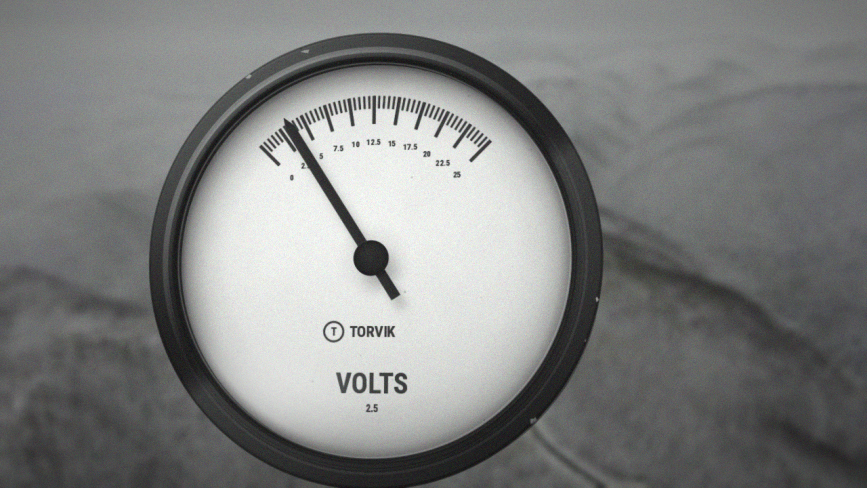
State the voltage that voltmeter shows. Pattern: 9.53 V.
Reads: 3.5 V
